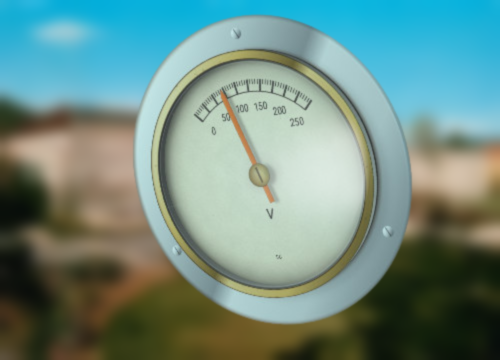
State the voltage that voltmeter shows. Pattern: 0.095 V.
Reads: 75 V
